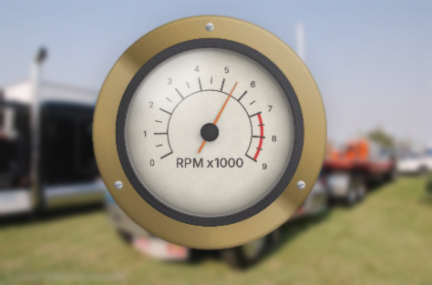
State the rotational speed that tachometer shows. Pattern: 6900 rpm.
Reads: 5500 rpm
